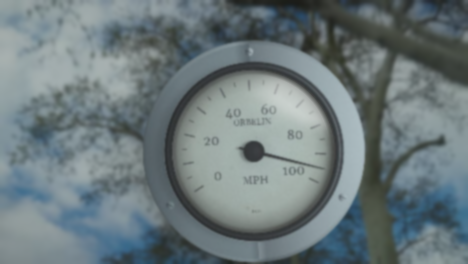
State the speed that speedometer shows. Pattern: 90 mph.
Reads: 95 mph
